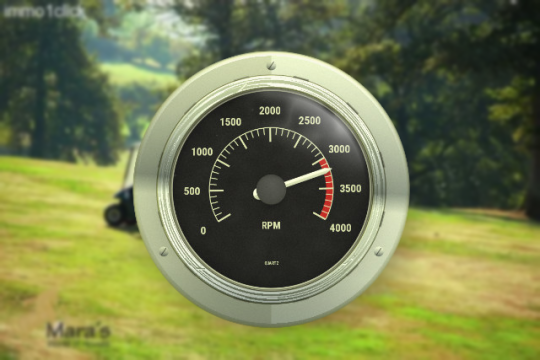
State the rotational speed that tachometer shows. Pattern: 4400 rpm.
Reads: 3200 rpm
